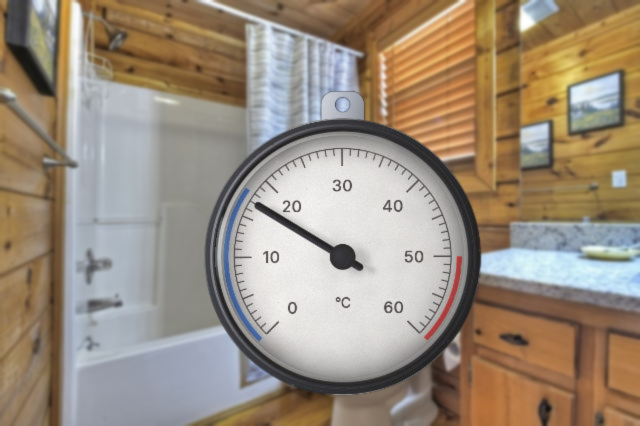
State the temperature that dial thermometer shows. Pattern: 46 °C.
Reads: 17 °C
